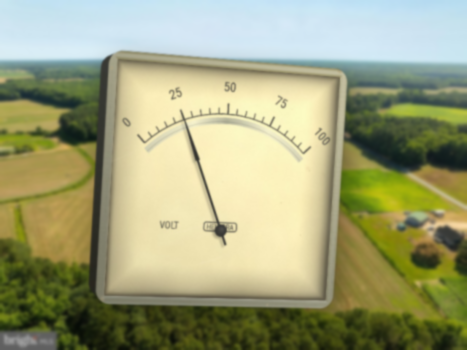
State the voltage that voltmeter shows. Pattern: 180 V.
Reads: 25 V
